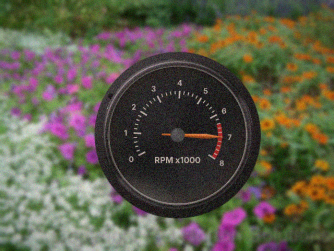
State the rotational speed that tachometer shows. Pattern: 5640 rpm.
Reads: 7000 rpm
